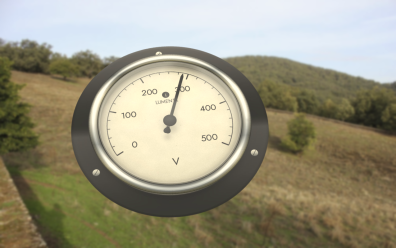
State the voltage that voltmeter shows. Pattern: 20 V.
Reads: 290 V
